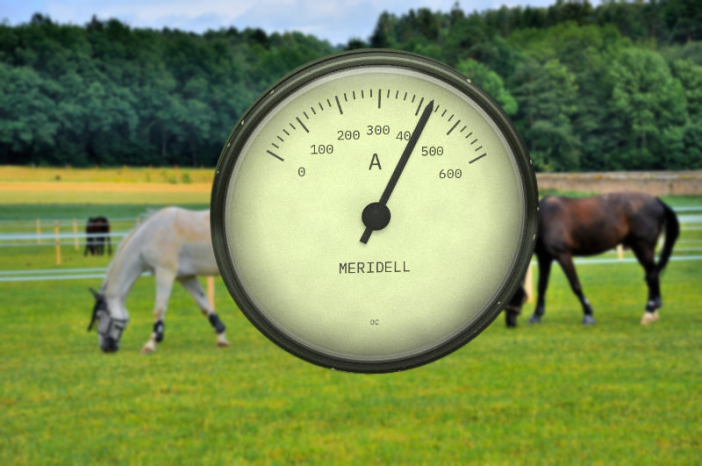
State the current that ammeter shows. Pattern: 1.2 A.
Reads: 420 A
